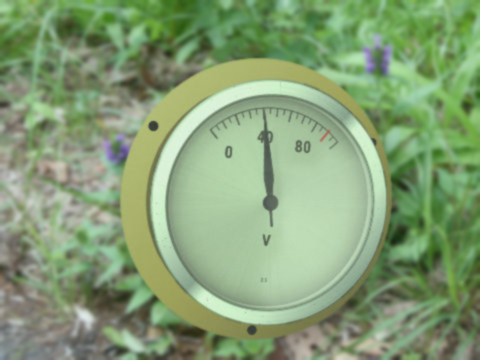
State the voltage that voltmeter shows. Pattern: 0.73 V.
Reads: 40 V
